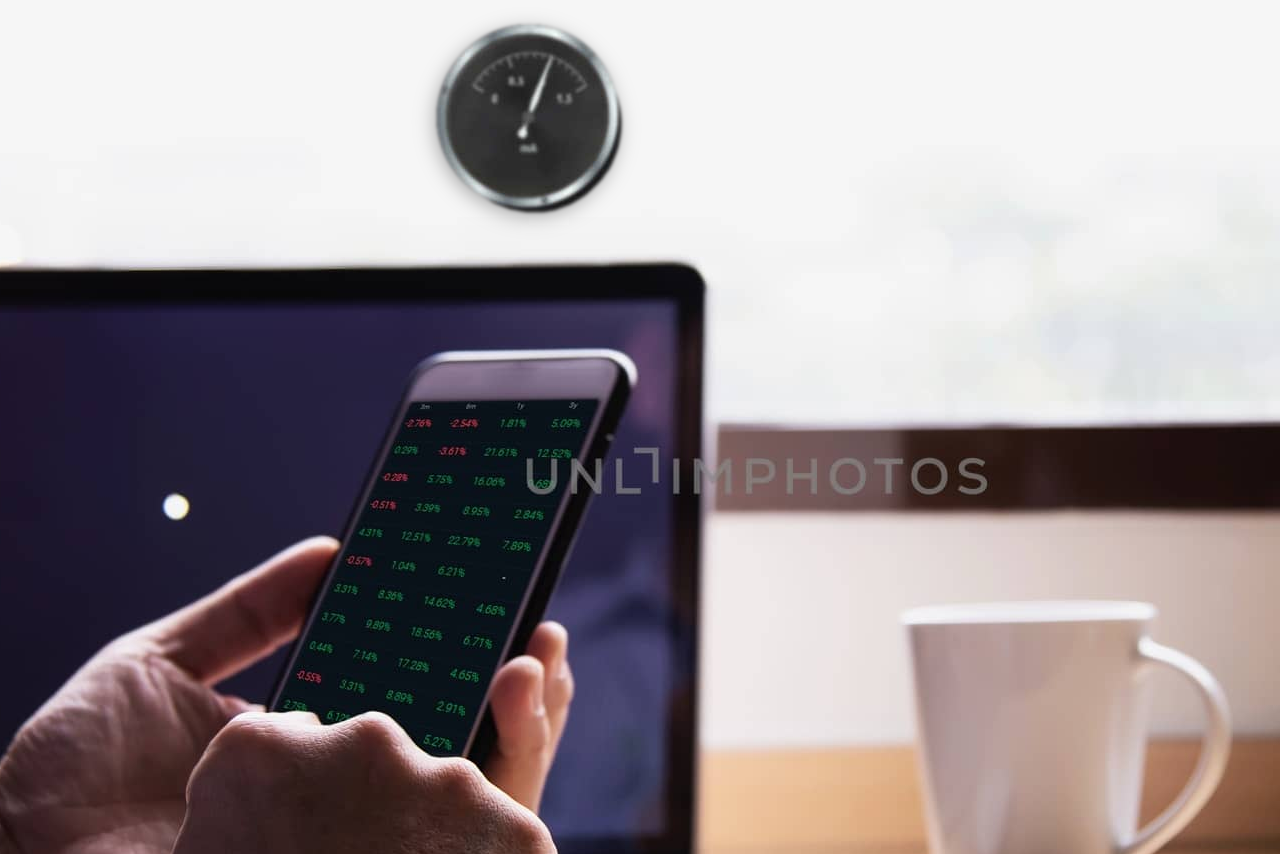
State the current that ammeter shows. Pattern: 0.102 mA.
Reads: 1 mA
